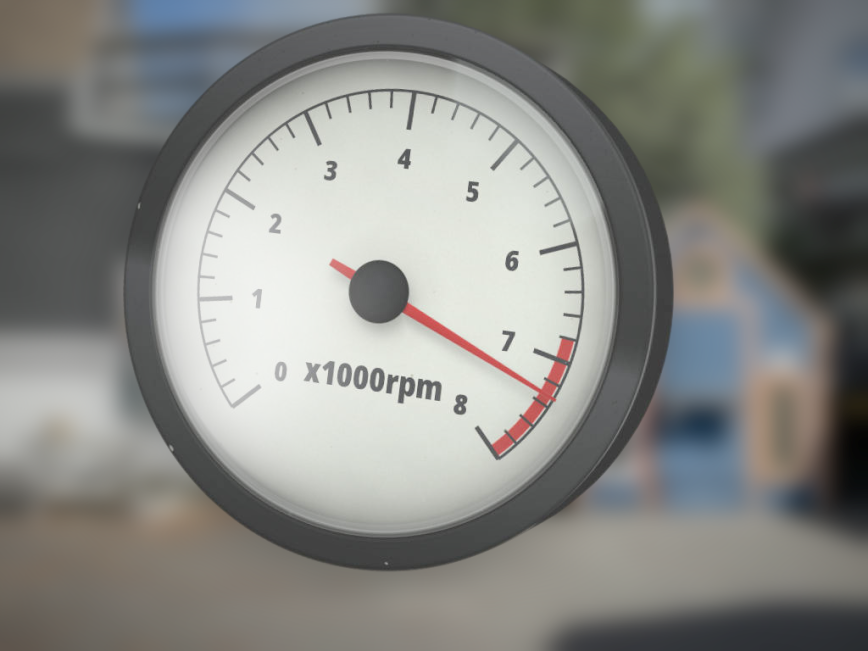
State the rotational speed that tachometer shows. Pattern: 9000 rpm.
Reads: 7300 rpm
